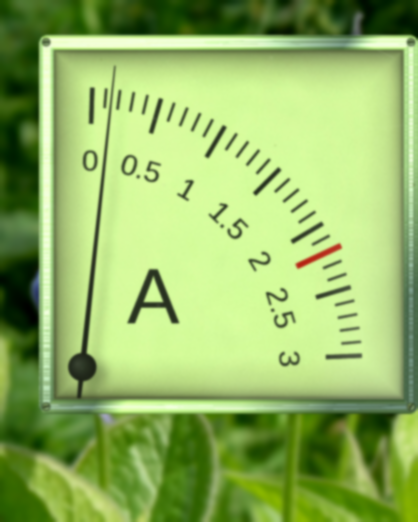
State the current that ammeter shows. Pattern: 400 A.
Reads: 0.15 A
